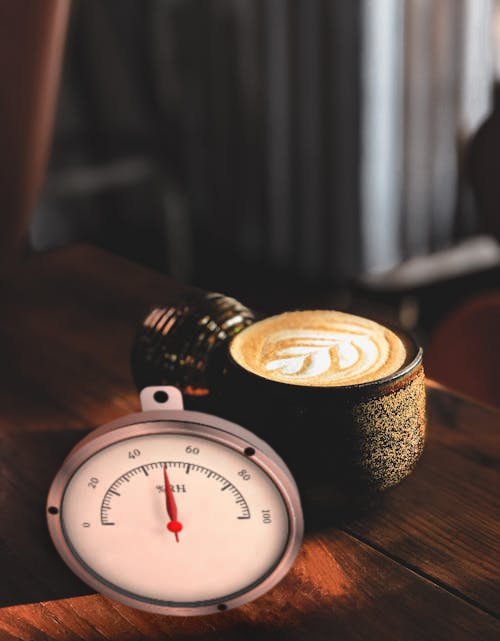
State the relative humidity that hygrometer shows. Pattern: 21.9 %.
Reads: 50 %
